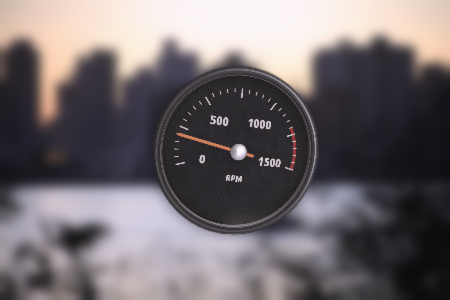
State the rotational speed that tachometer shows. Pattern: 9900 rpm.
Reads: 200 rpm
